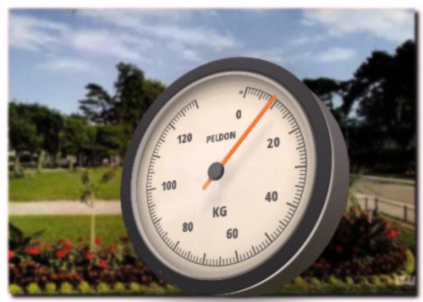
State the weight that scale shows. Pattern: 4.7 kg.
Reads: 10 kg
